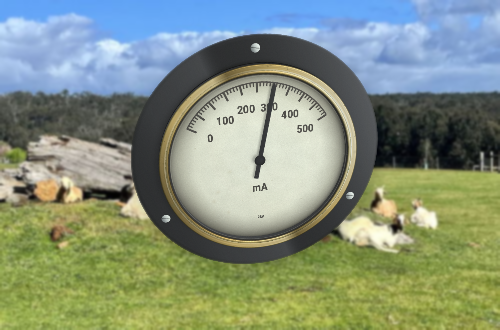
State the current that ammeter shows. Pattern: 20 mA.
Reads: 300 mA
